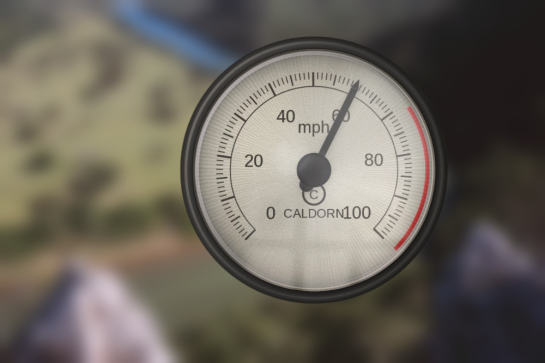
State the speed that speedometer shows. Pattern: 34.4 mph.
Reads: 60 mph
